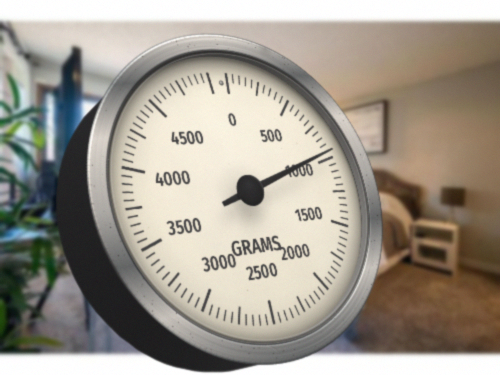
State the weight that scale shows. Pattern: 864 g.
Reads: 950 g
